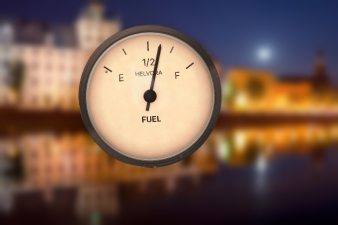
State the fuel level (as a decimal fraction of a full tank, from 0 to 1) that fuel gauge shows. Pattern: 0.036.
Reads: 0.625
